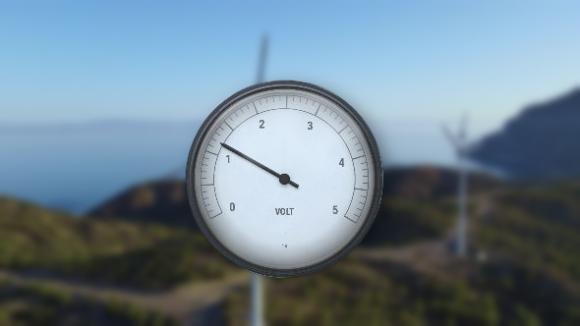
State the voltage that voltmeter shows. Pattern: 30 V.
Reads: 1.2 V
